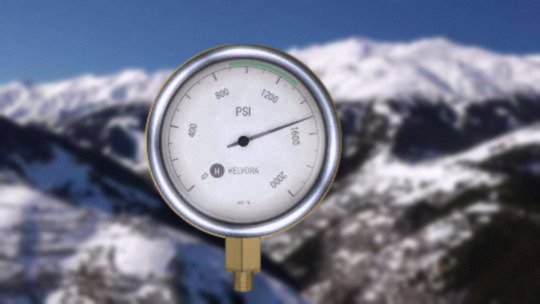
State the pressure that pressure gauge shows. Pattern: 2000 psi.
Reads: 1500 psi
